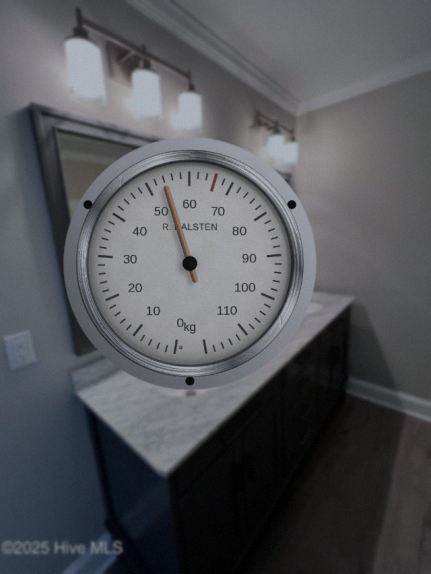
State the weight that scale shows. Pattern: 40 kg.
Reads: 54 kg
